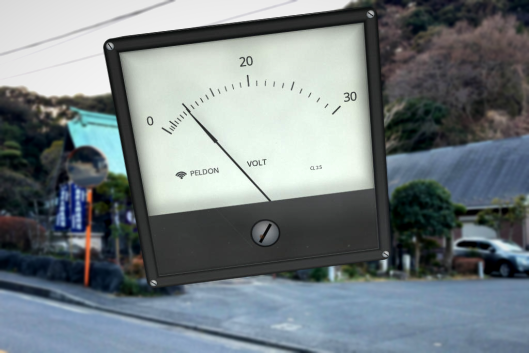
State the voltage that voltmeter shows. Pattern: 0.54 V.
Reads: 10 V
